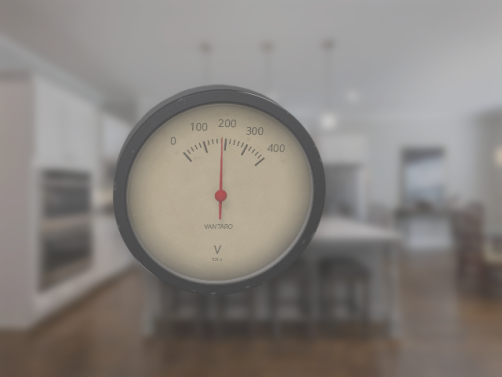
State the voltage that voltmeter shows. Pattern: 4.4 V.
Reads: 180 V
